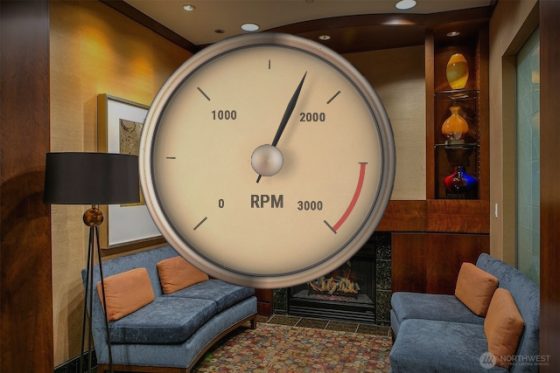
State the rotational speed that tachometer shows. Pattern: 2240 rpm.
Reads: 1750 rpm
